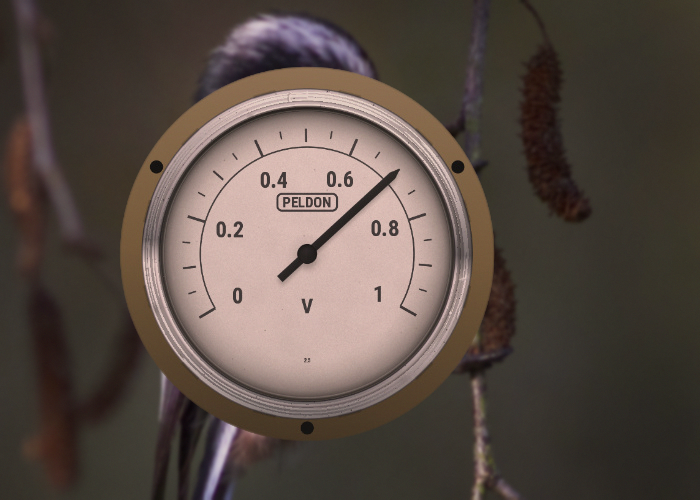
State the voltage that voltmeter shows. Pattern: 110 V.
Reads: 0.7 V
